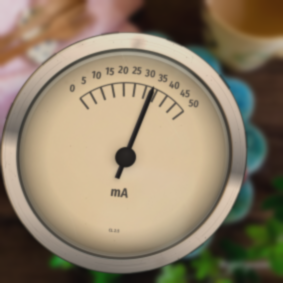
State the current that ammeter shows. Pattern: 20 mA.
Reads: 32.5 mA
